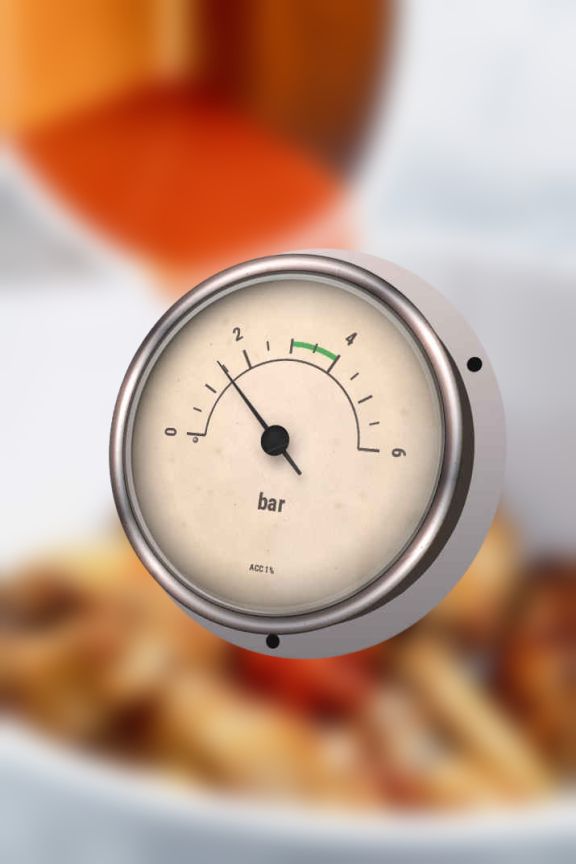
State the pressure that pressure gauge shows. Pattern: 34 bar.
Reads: 1.5 bar
